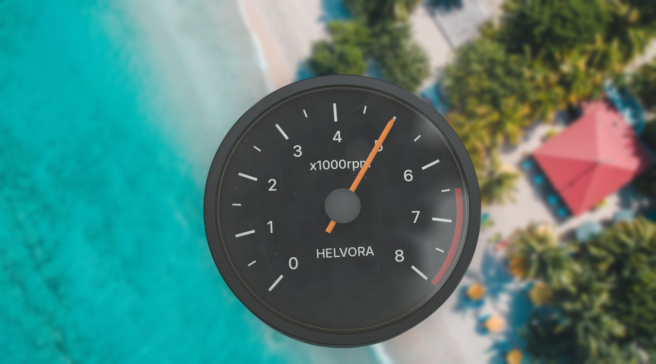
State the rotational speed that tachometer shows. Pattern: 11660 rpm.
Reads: 5000 rpm
